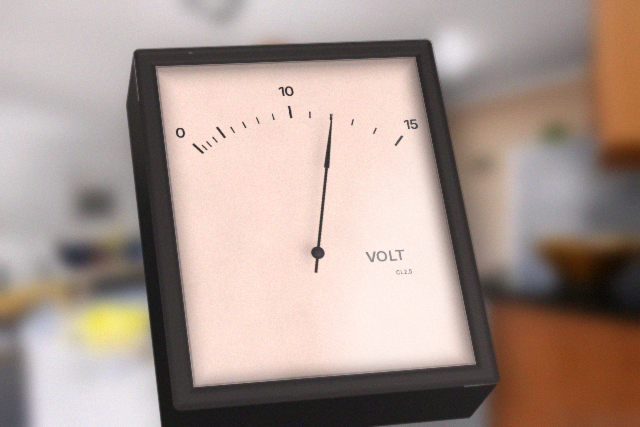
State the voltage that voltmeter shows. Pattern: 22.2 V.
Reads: 12 V
